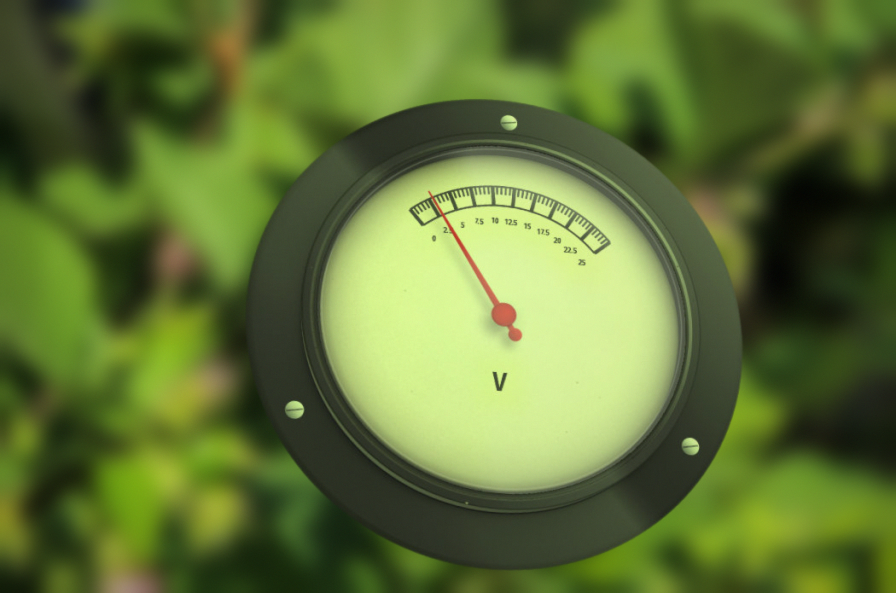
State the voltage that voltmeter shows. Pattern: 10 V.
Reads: 2.5 V
